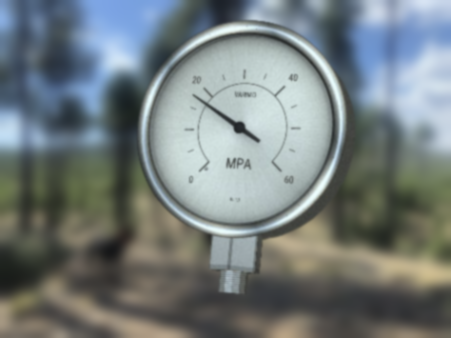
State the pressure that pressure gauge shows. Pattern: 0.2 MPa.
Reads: 17.5 MPa
